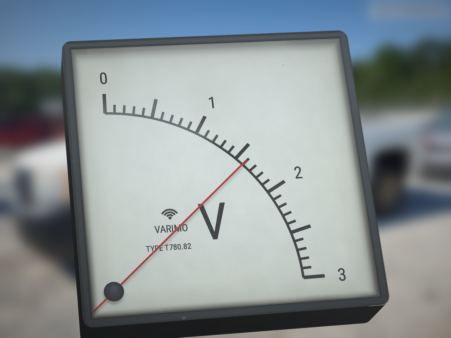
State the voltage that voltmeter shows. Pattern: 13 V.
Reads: 1.6 V
